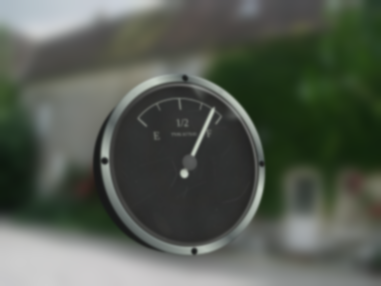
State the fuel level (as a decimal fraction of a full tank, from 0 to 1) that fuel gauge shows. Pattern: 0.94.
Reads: 0.875
